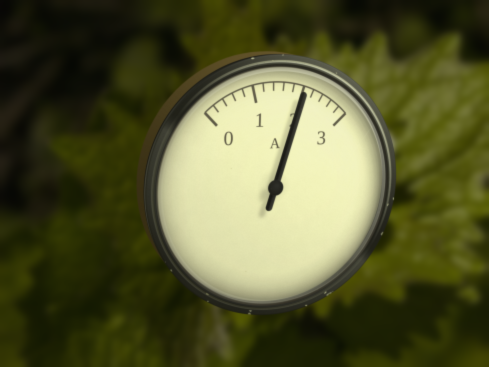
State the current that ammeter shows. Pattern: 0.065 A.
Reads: 2 A
